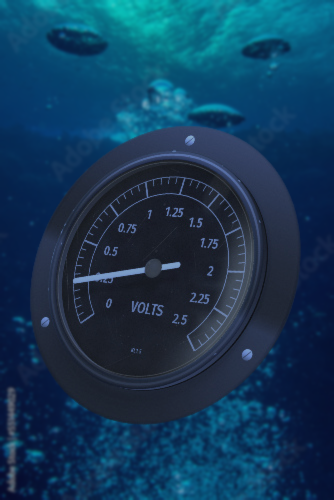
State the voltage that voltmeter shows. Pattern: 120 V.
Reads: 0.25 V
